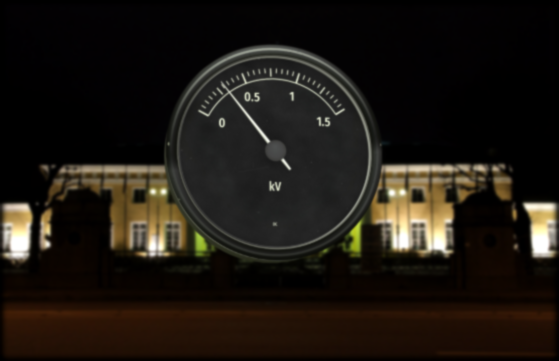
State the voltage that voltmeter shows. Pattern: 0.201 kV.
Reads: 0.3 kV
